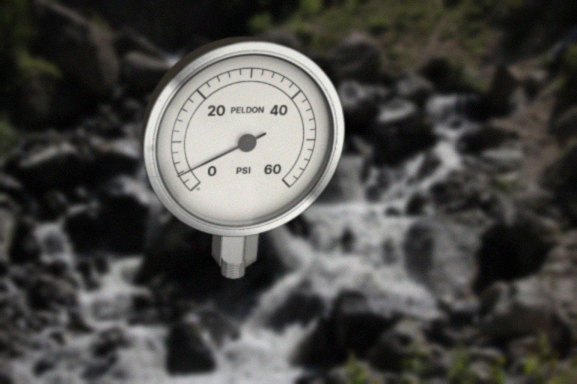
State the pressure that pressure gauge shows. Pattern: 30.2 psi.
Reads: 4 psi
